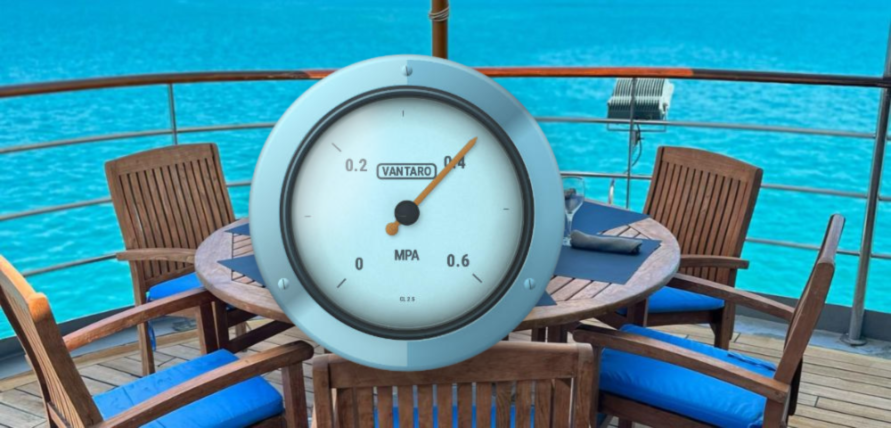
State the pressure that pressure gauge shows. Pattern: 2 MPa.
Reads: 0.4 MPa
